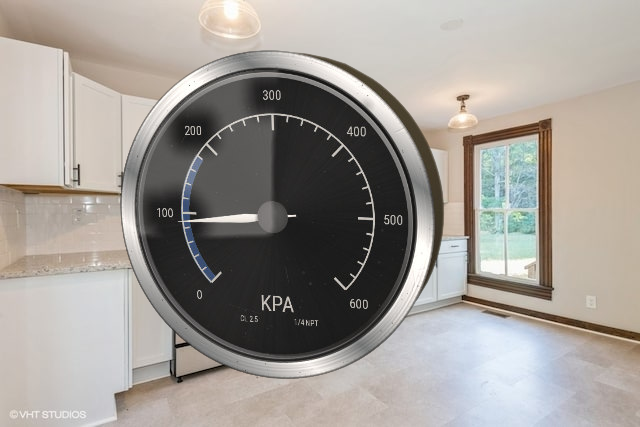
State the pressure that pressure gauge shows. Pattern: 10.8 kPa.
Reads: 90 kPa
